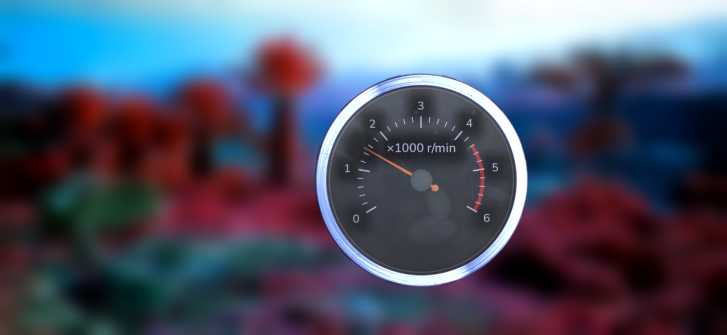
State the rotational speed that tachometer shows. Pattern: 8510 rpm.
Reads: 1500 rpm
